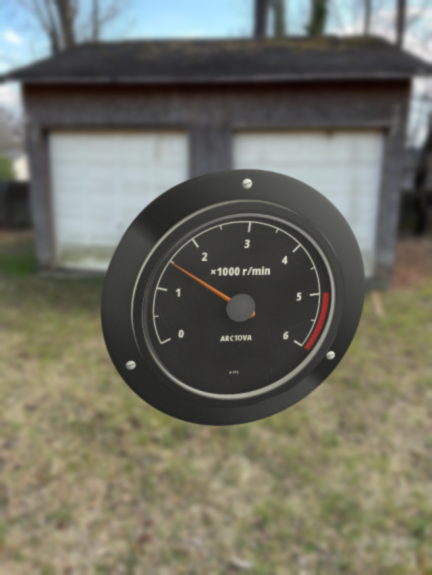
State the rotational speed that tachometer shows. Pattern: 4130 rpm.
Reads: 1500 rpm
